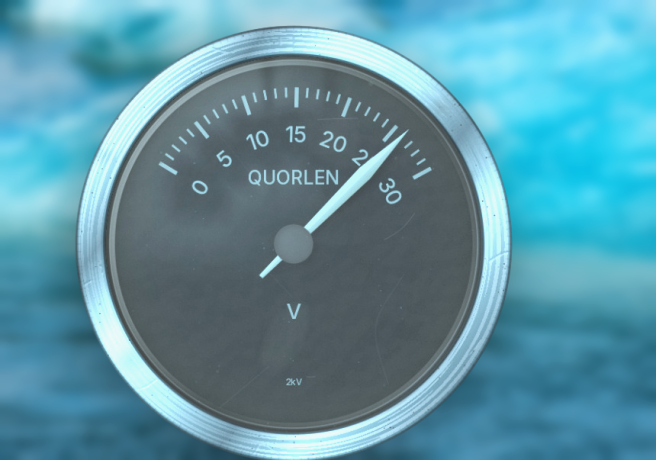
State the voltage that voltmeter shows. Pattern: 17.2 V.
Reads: 26 V
